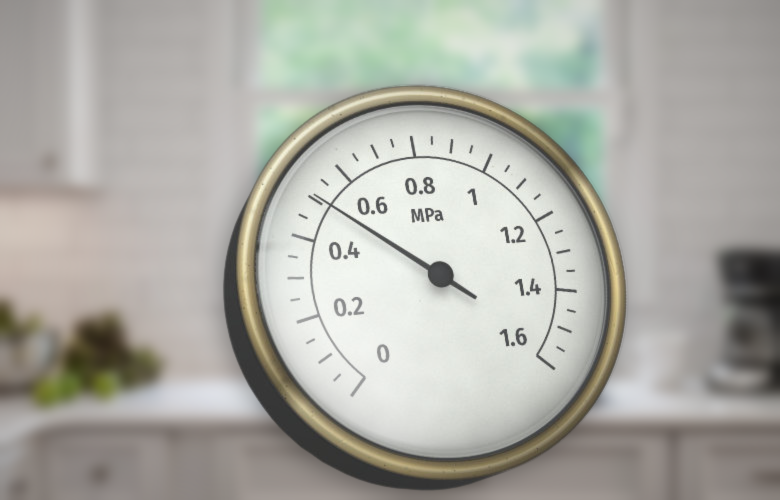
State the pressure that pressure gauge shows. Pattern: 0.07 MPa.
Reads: 0.5 MPa
